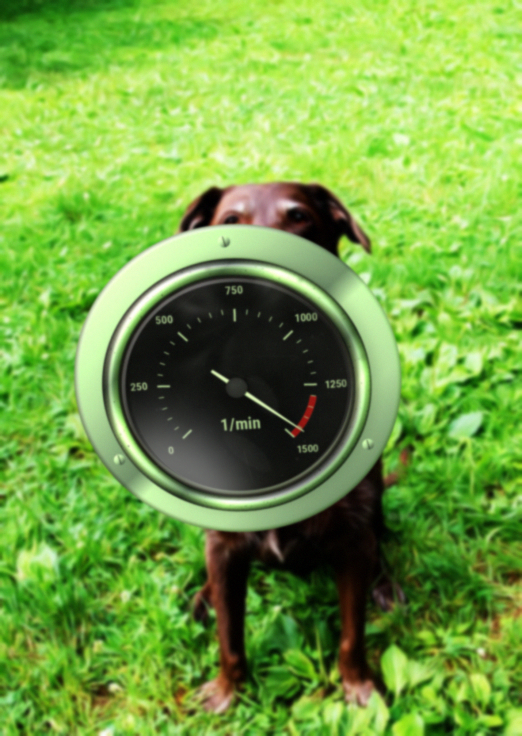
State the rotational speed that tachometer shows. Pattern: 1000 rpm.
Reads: 1450 rpm
